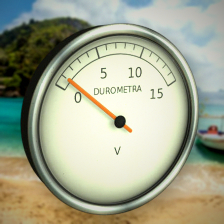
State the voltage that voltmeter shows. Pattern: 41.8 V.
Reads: 1 V
